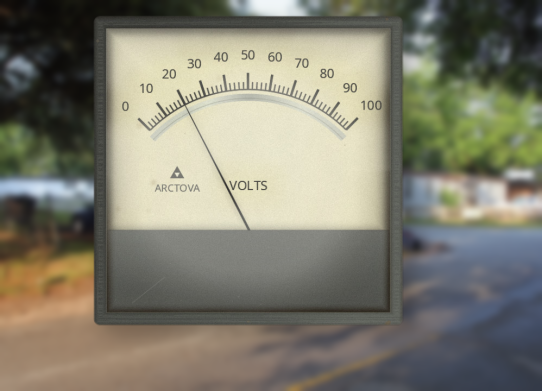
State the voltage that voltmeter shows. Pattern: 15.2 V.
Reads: 20 V
